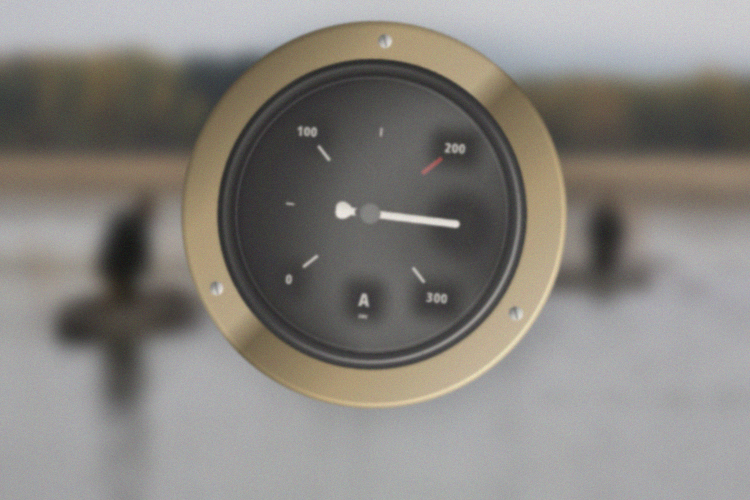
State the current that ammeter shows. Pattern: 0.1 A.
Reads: 250 A
